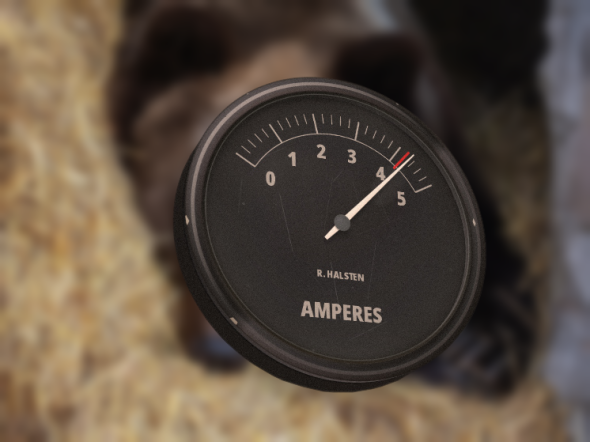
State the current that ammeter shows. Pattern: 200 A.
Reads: 4.3 A
